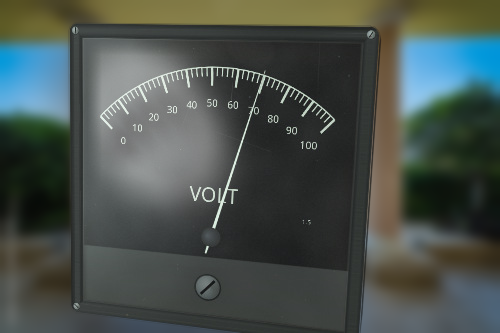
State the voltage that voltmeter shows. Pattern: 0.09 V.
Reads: 70 V
